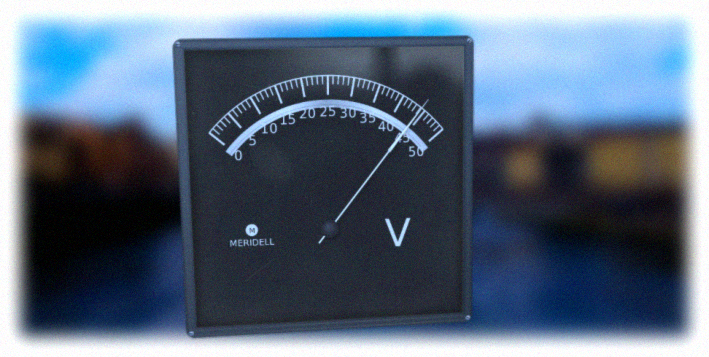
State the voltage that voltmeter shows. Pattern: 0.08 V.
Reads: 44 V
